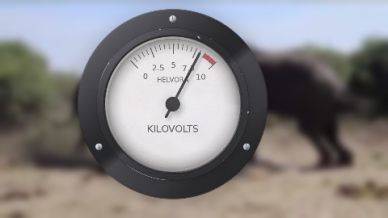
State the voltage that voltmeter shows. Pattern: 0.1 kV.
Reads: 8 kV
